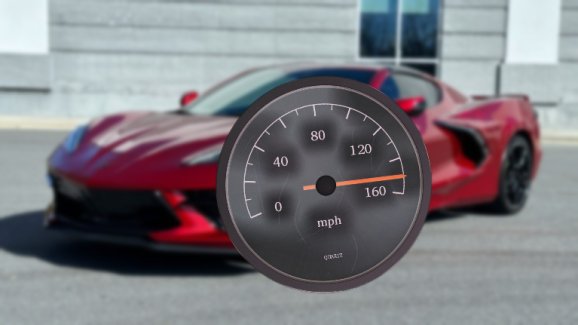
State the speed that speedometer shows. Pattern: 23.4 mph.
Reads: 150 mph
